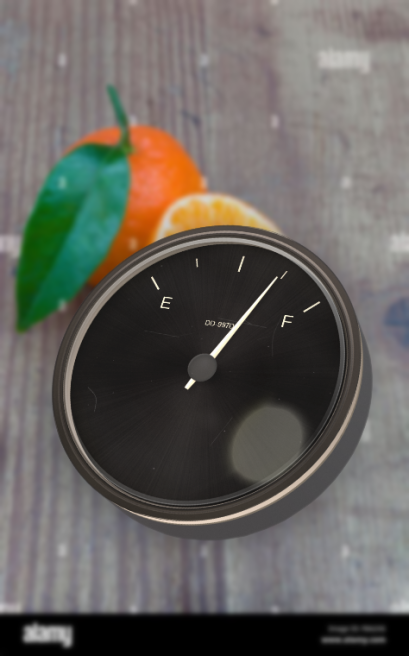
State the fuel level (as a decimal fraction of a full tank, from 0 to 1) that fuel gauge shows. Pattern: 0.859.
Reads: 0.75
